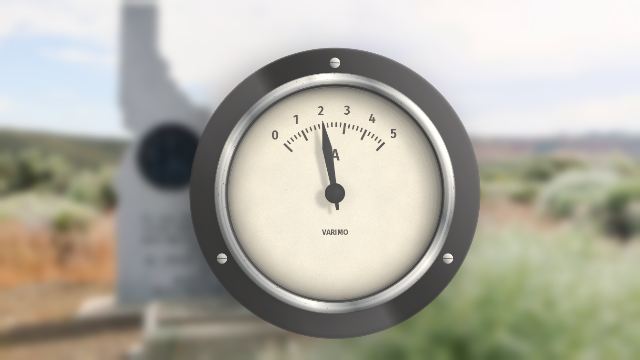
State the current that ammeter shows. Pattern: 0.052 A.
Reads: 2 A
